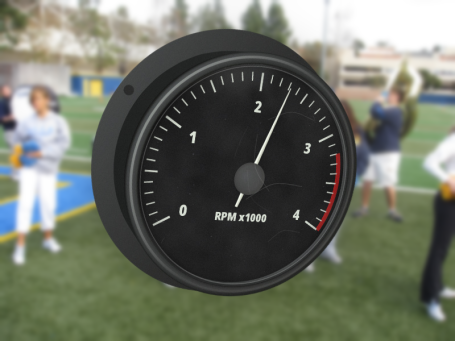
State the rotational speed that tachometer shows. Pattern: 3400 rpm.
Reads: 2300 rpm
